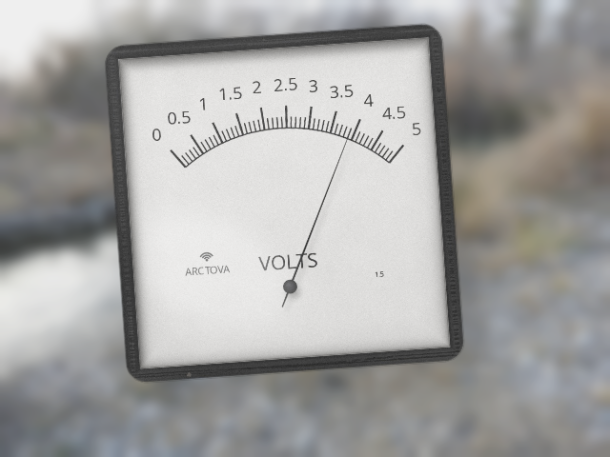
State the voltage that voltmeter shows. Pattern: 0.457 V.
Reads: 3.9 V
